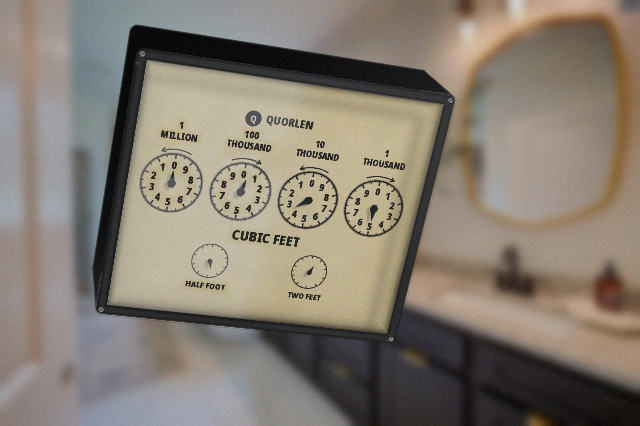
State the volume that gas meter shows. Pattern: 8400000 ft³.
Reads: 3500 ft³
